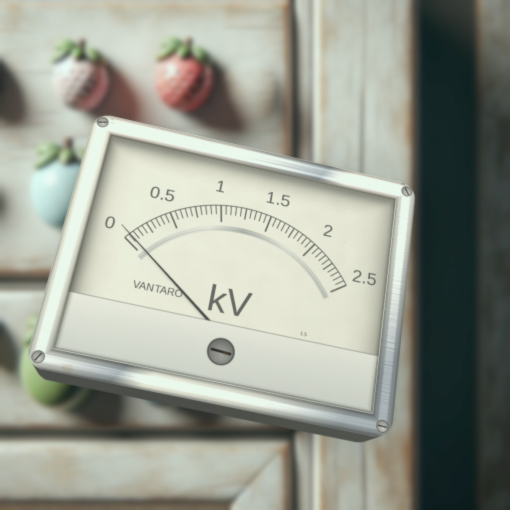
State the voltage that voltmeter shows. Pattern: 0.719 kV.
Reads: 0.05 kV
